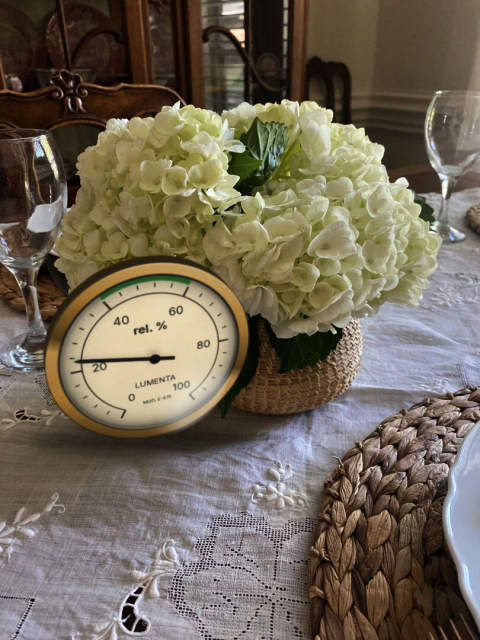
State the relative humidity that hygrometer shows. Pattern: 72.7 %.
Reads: 24 %
